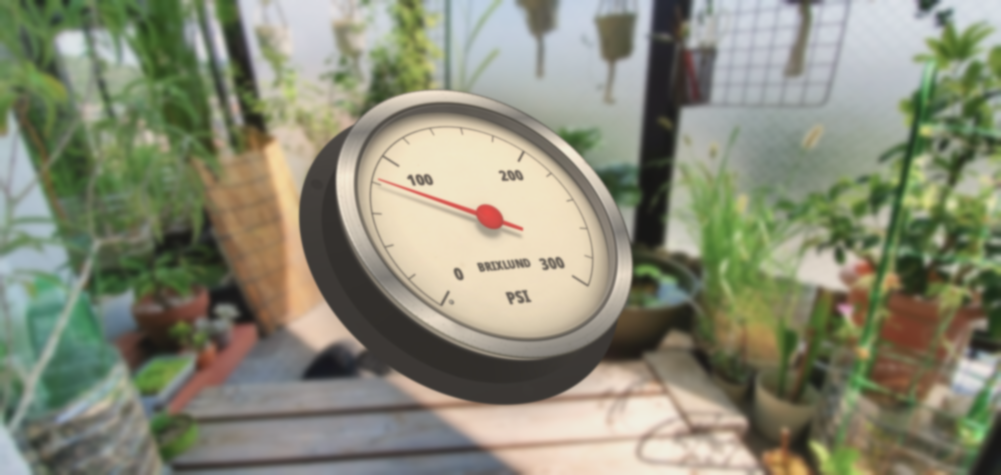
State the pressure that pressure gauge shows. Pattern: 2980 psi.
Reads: 80 psi
